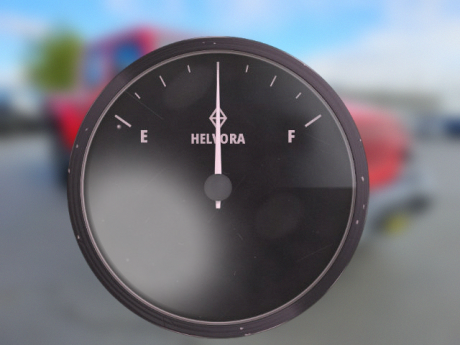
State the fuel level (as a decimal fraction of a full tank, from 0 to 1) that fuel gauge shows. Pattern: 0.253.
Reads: 0.5
